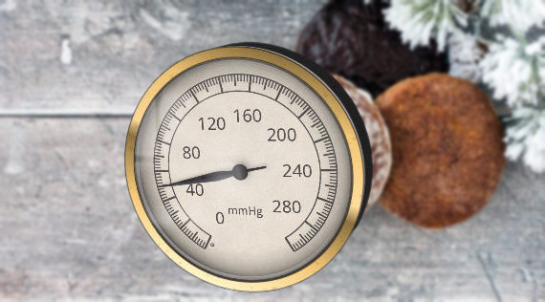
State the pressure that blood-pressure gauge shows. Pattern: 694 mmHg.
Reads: 50 mmHg
